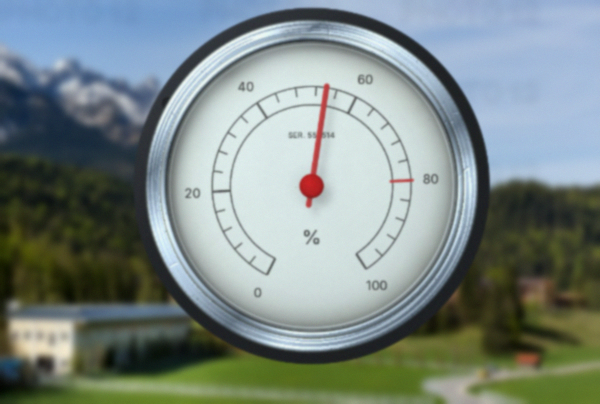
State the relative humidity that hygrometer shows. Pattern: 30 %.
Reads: 54 %
